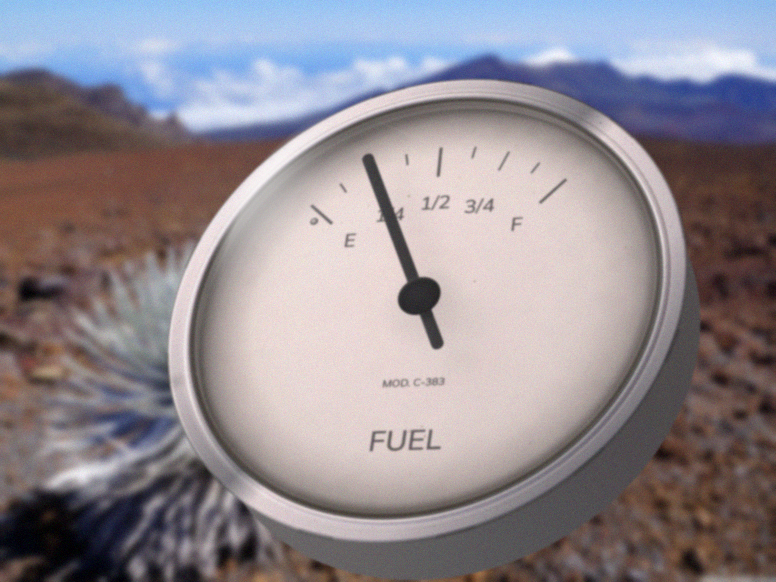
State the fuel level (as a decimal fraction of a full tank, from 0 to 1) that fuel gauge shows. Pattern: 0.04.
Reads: 0.25
